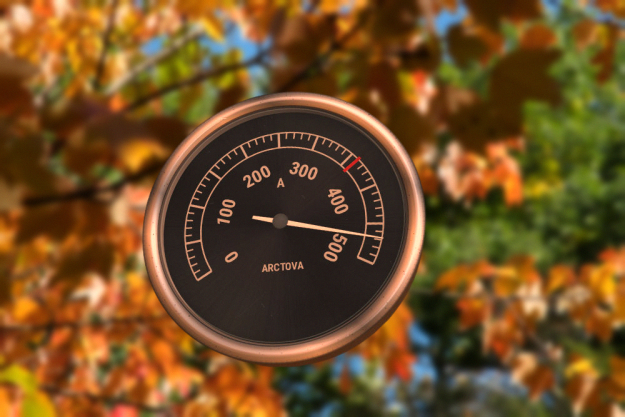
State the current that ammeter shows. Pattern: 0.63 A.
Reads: 470 A
